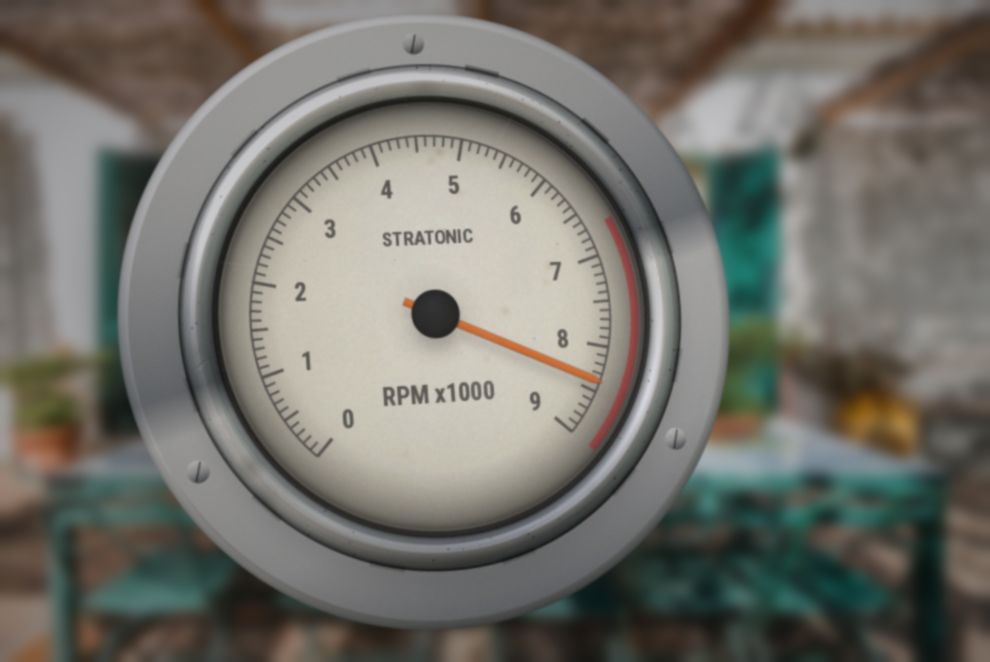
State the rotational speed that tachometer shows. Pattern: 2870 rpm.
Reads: 8400 rpm
